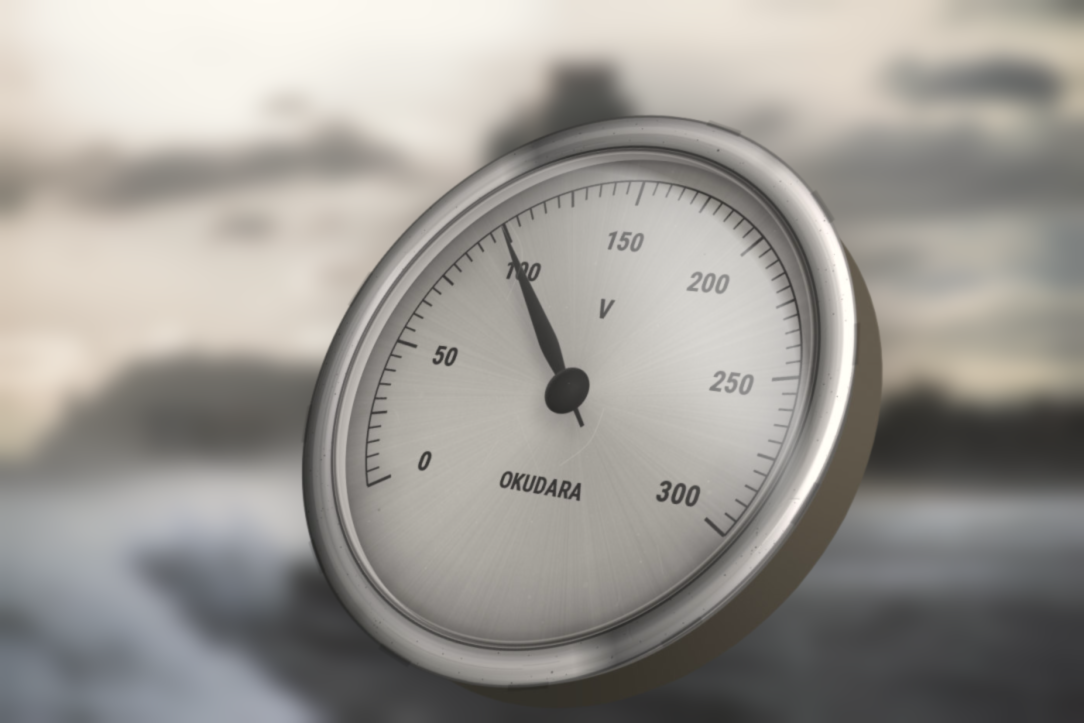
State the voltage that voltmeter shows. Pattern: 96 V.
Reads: 100 V
